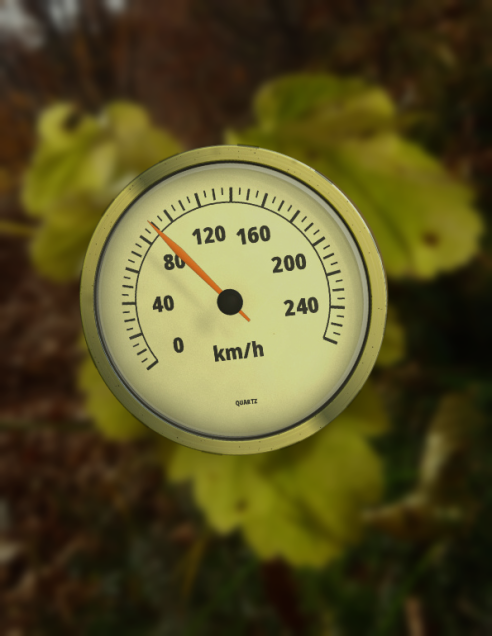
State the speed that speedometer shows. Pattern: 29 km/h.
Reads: 90 km/h
